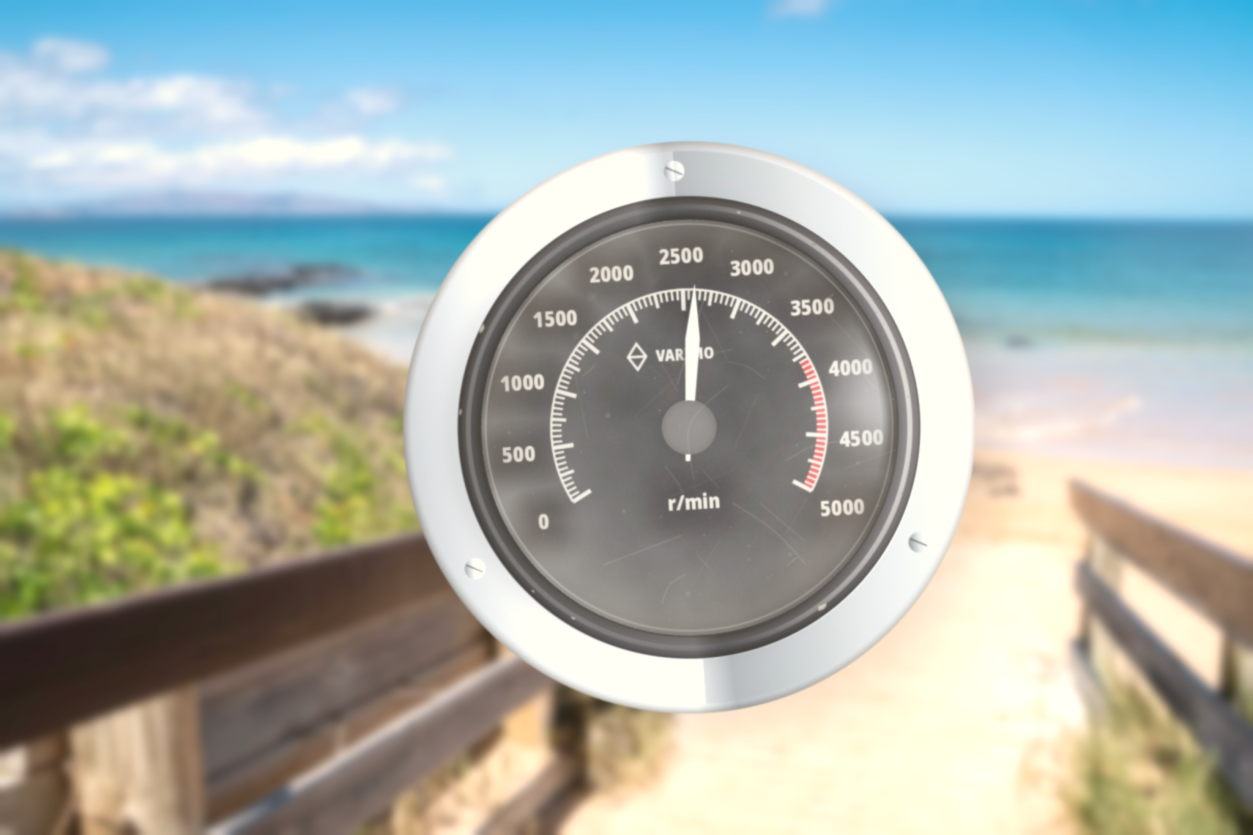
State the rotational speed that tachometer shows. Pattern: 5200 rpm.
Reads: 2600 rpm
